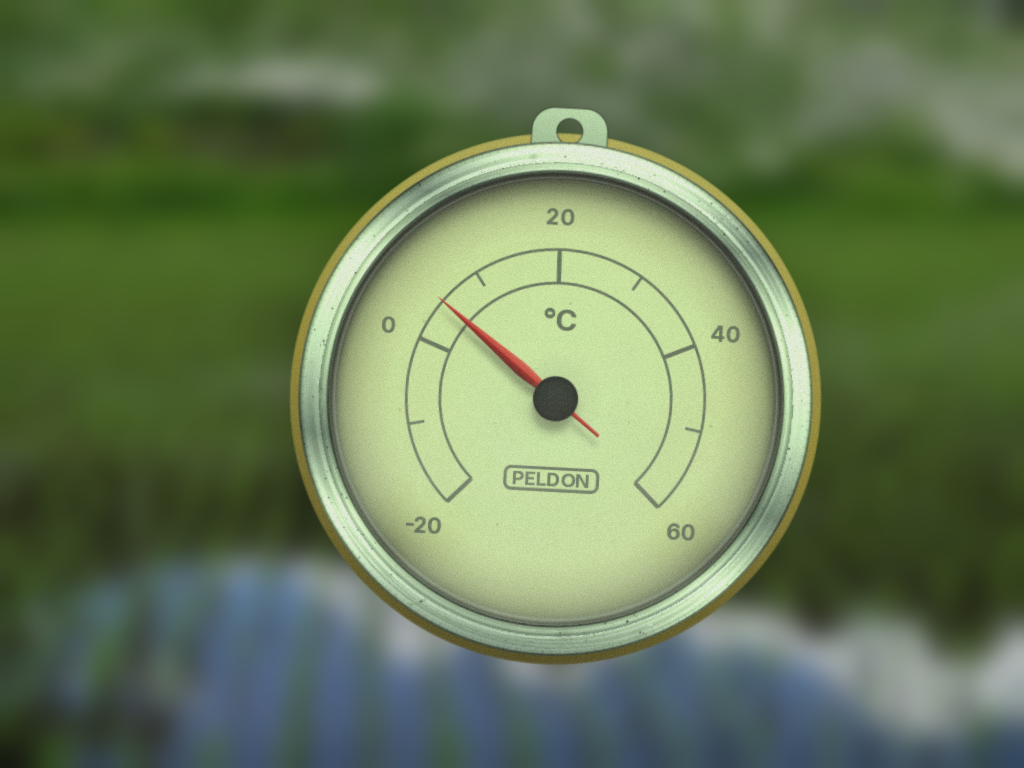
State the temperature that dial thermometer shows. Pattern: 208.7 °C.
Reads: 5 °C
